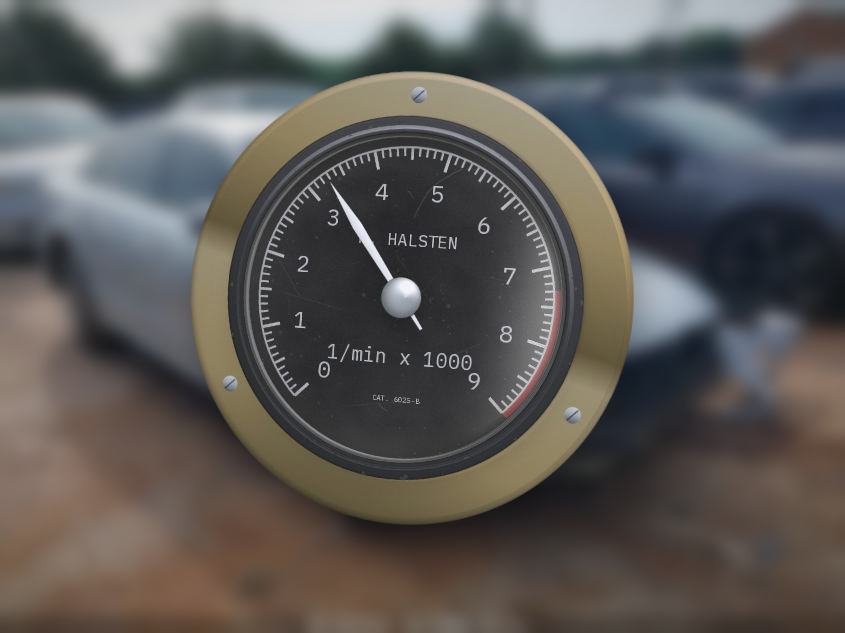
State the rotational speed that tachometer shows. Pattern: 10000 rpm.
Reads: 3300 rpm
